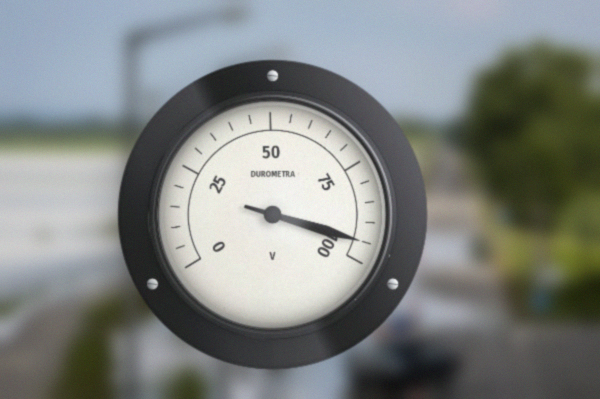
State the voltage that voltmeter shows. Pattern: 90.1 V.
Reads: 95 V
